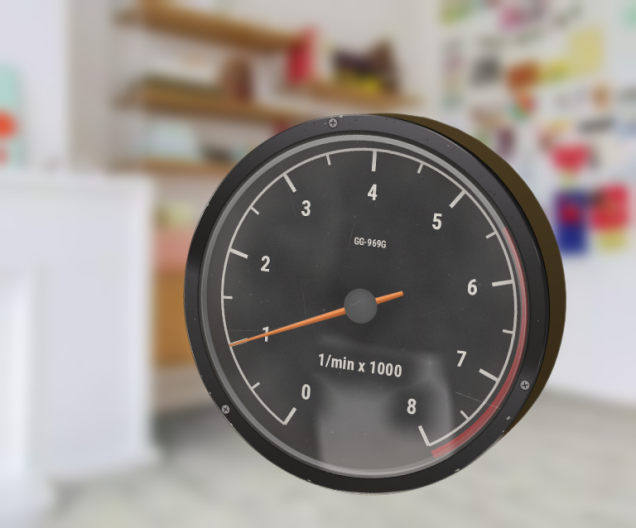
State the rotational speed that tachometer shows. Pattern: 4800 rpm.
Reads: 1000 rpm
